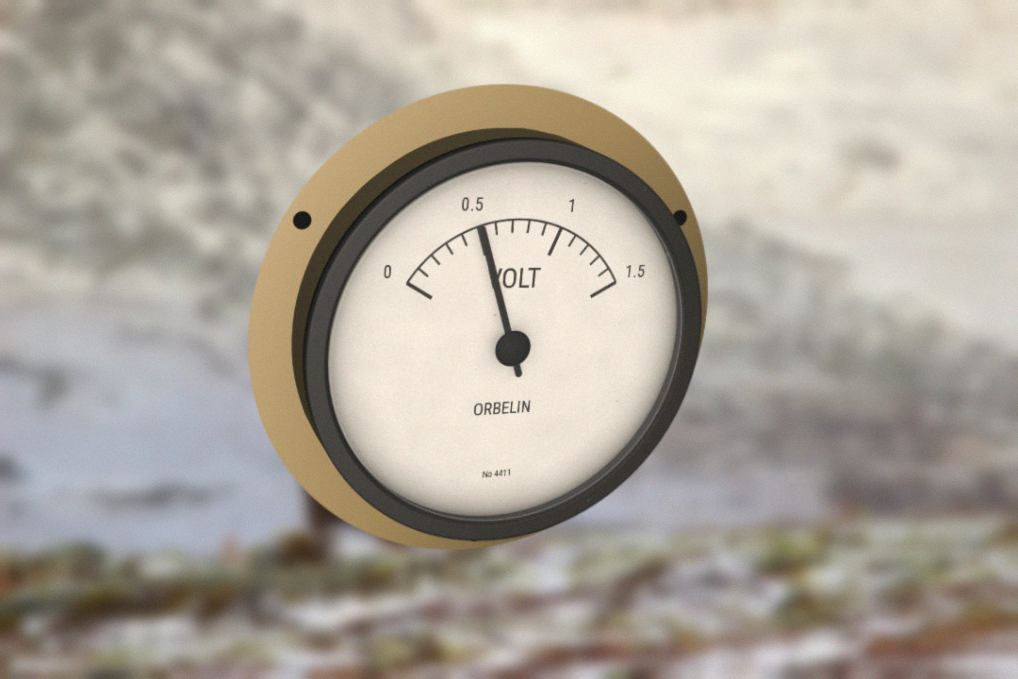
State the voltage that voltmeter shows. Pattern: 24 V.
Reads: 0.5 V
